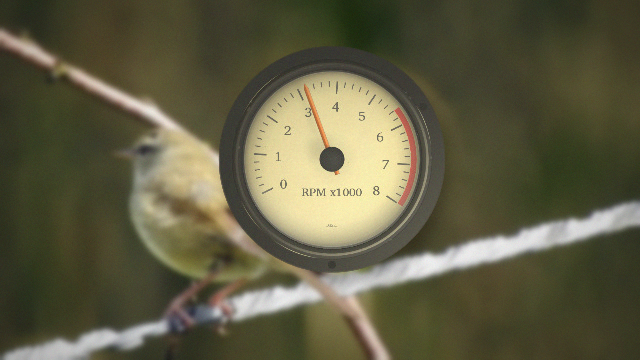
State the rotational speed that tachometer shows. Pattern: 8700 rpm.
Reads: 3200 rpm
